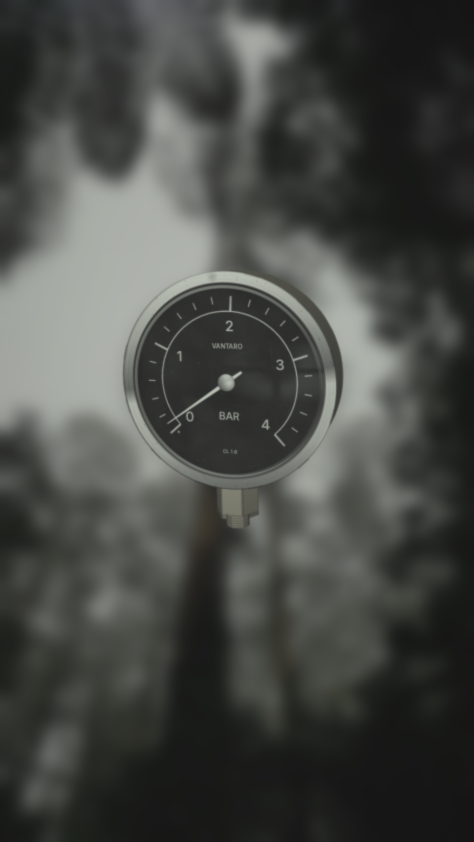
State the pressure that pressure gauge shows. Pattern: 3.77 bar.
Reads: 0.1 bar
